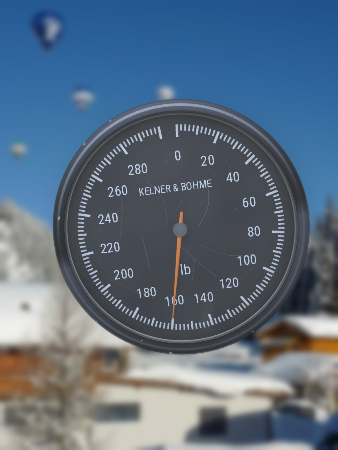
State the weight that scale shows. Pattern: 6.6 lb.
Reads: 160 lb
